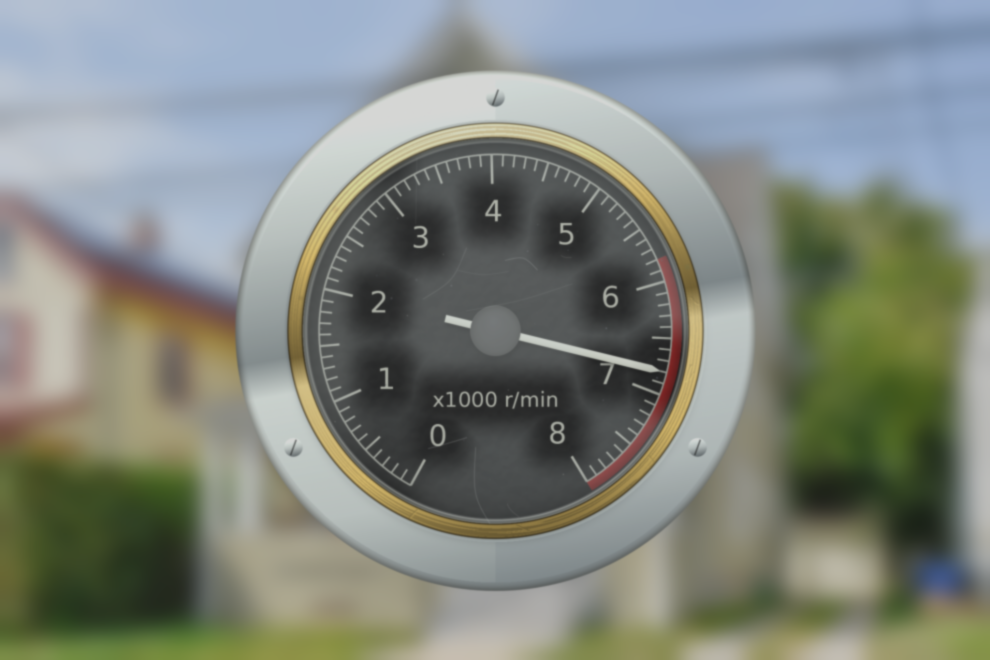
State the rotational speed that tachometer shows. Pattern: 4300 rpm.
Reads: 6800 rpm
